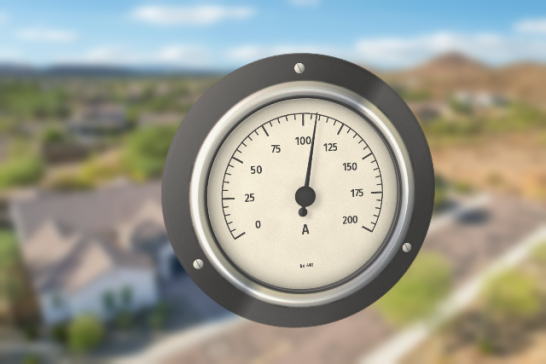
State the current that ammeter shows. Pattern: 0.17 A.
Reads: 107.5 A
